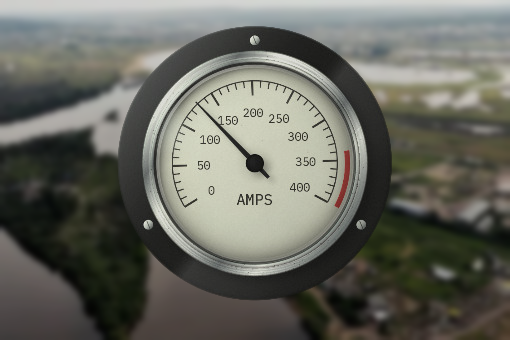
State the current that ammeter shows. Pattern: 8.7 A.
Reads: 130 A
